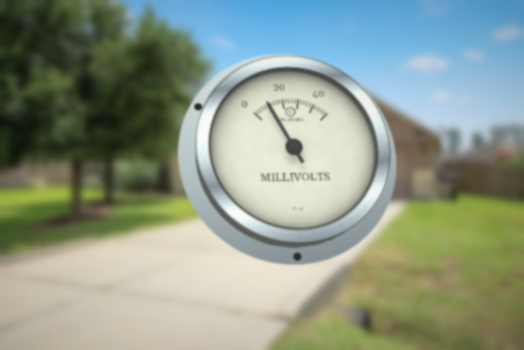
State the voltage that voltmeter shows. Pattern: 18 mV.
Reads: 10 mV
